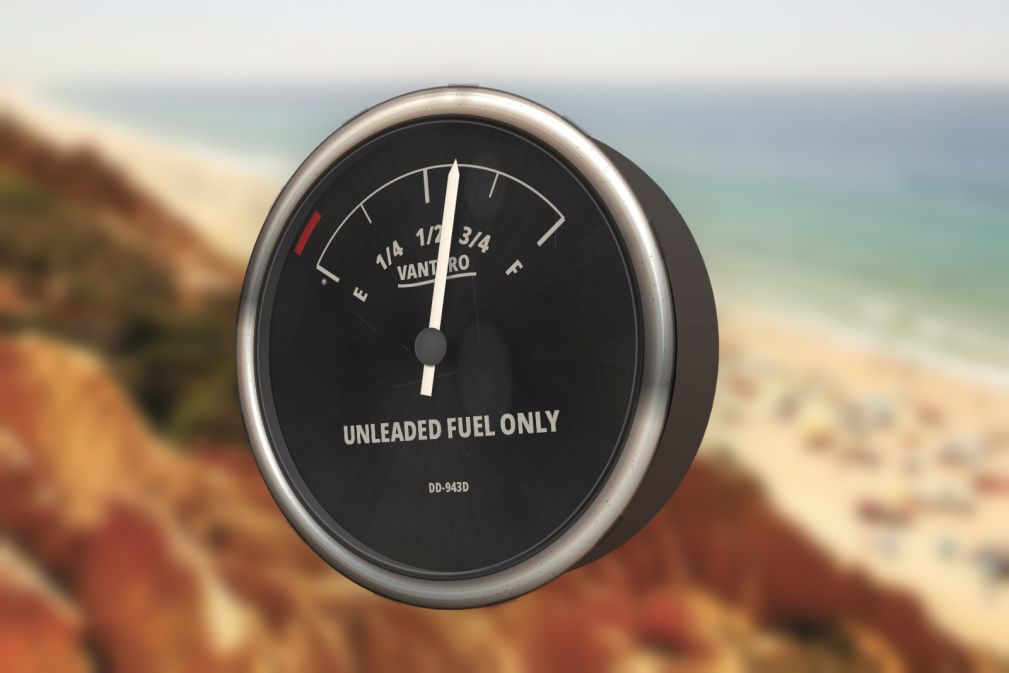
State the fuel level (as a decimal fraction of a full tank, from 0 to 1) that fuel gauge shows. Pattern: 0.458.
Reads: 0.625
